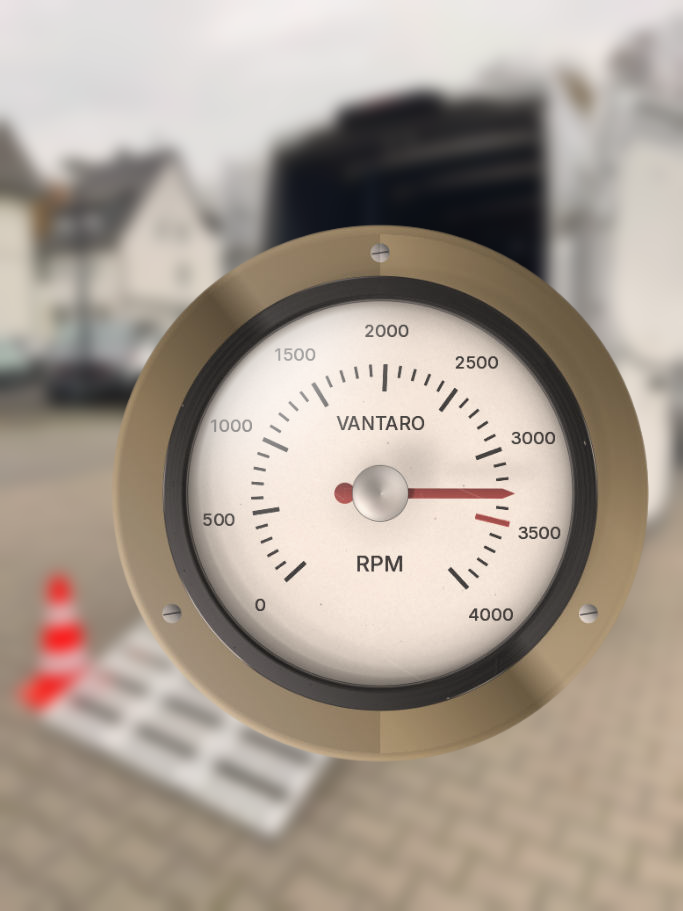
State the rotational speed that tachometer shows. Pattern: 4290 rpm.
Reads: 3300 rpm
